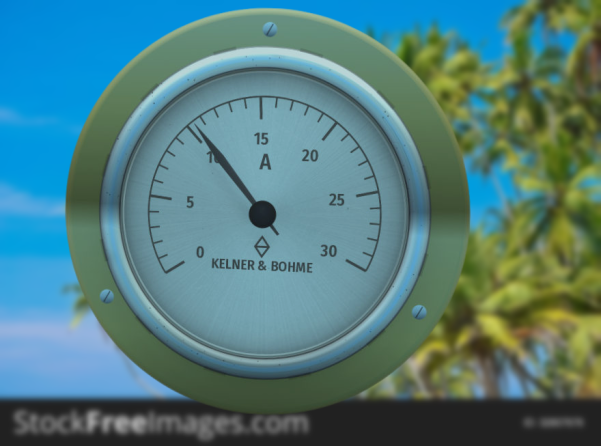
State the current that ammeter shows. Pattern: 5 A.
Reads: 10.5 A
